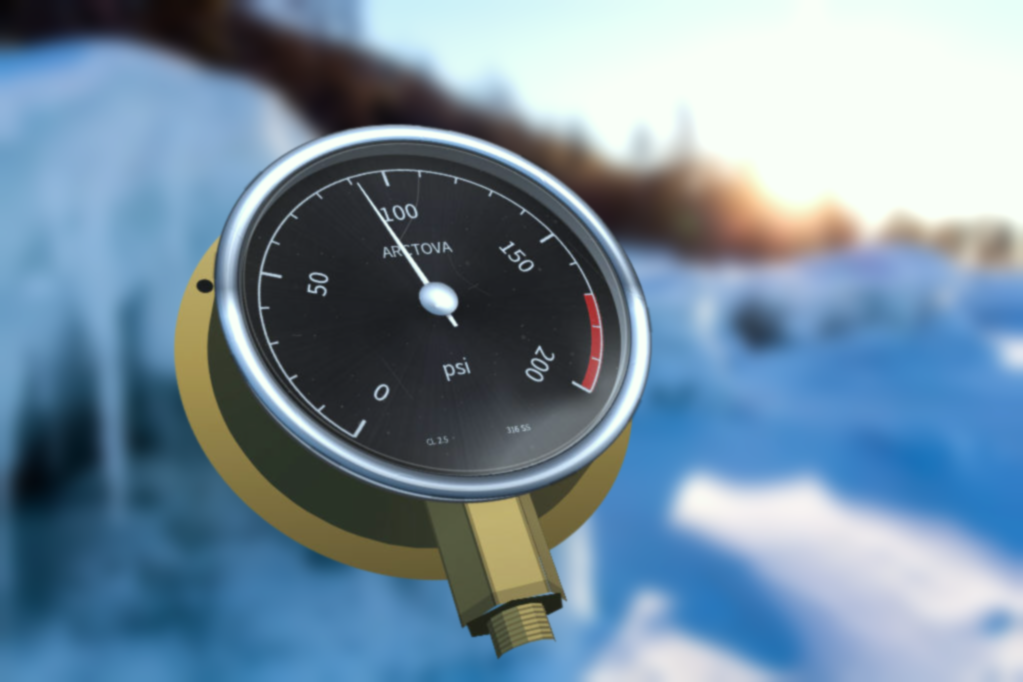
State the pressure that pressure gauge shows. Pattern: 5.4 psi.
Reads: 90 psi
